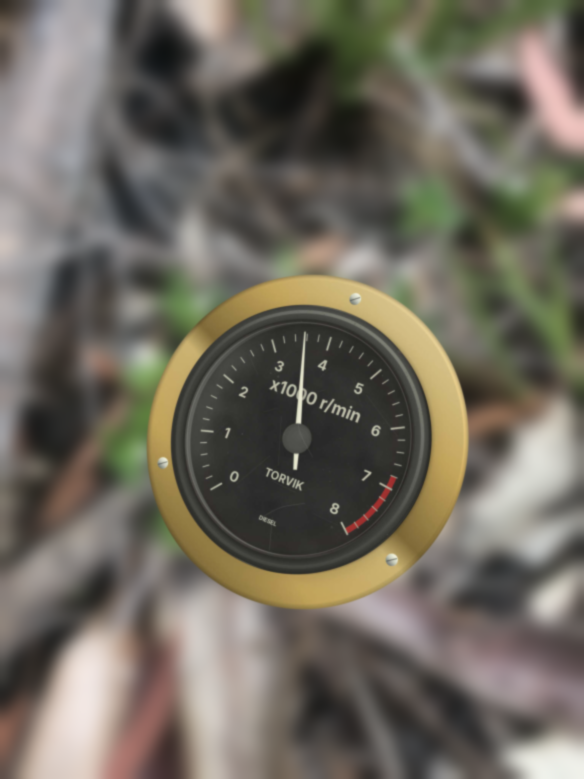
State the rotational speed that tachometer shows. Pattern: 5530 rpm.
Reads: 3600 rpm
